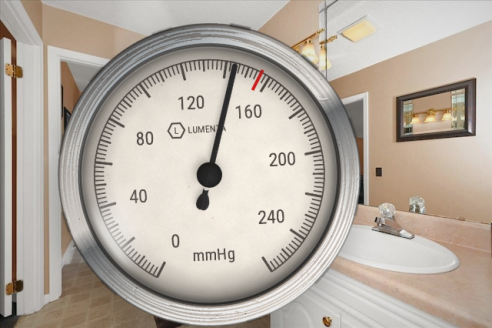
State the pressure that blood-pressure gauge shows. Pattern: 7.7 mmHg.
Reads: 144 mmHg
